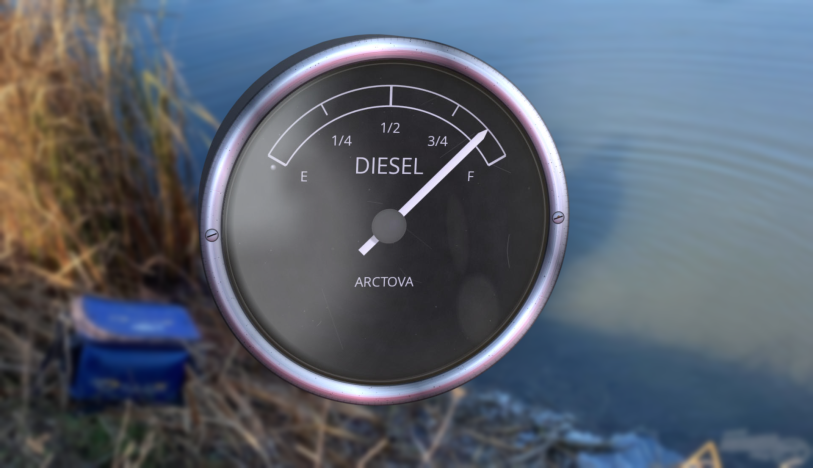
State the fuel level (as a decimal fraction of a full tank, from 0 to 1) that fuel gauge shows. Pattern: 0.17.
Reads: 0.875
